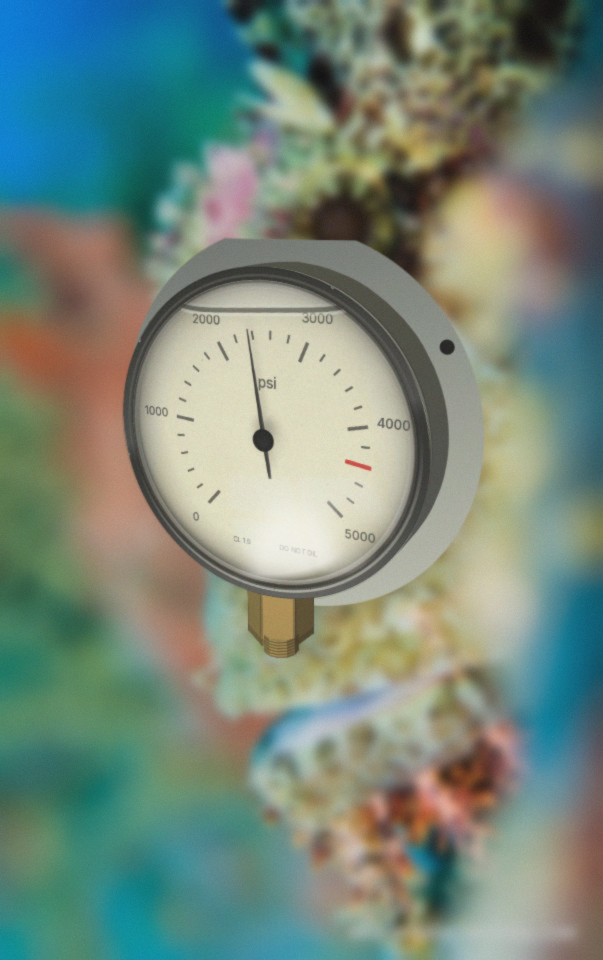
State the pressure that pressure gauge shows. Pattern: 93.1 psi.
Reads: 2400 psi
